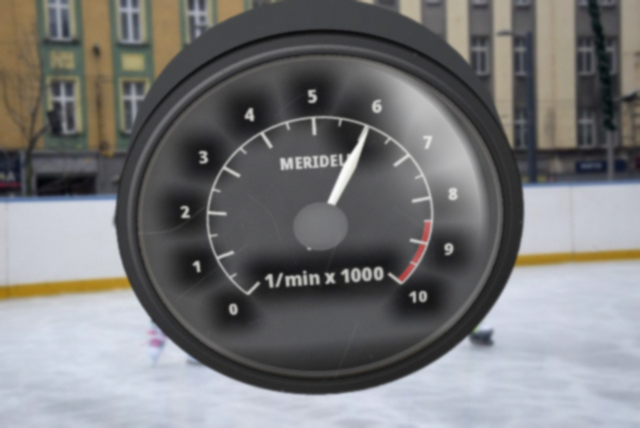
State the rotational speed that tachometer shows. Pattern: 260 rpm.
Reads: 6000 rpm
